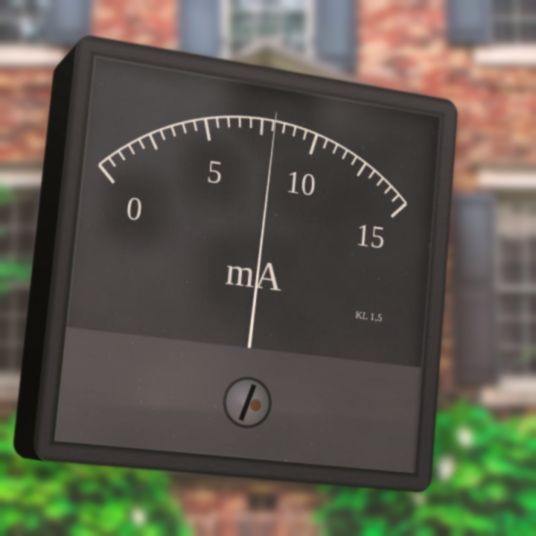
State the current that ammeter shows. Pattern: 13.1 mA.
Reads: 8 mA
